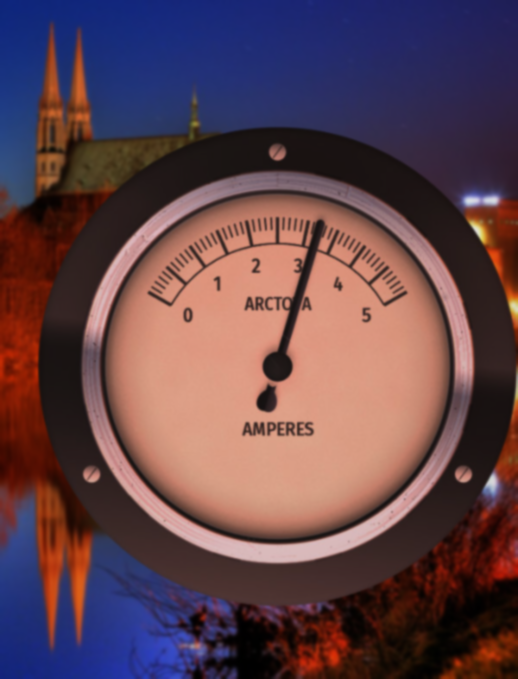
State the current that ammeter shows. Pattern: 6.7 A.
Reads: 3.2 A
